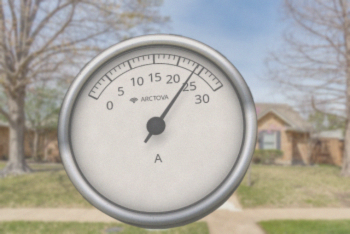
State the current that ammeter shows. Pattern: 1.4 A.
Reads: 24 A
